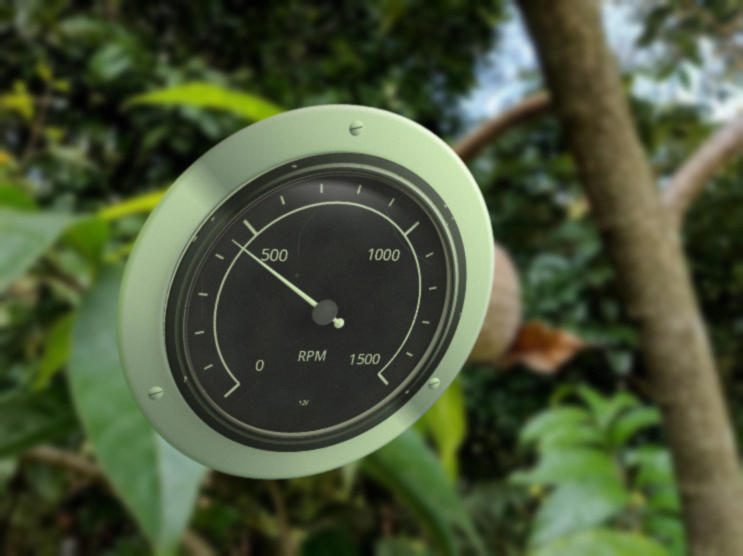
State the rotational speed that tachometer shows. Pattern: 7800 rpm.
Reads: 450 rpm
